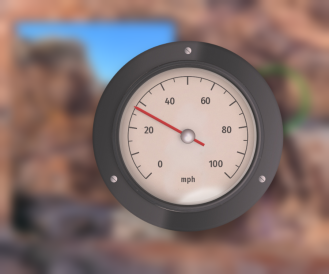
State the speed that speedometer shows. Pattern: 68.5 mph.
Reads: 27.5 mph
